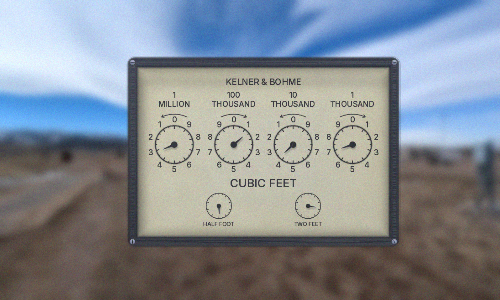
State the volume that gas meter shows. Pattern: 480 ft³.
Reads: 313700 ft³
